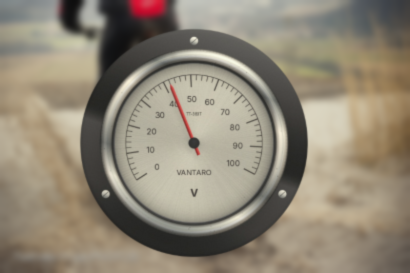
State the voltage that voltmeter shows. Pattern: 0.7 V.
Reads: 42 V
